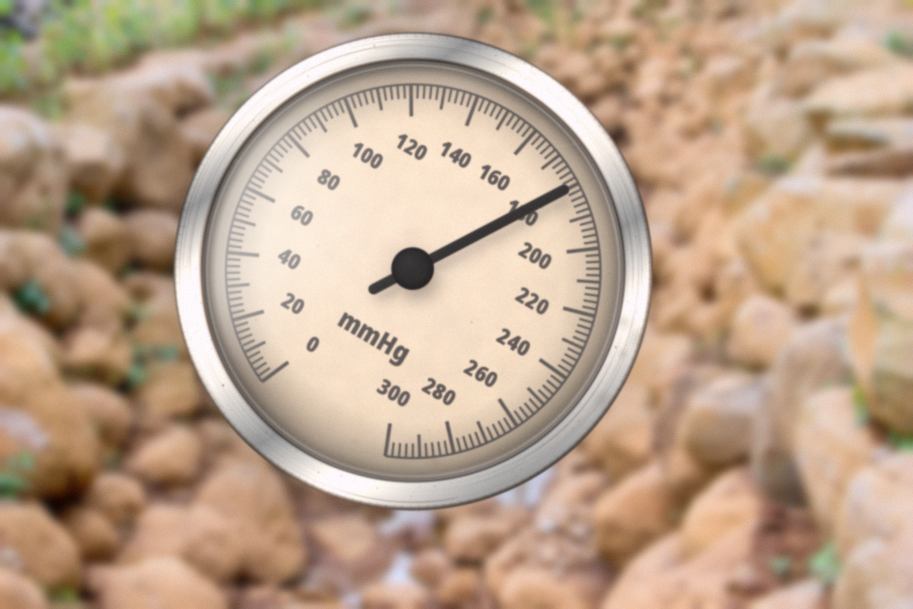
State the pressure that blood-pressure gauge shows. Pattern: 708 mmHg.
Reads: 180 mmHg
